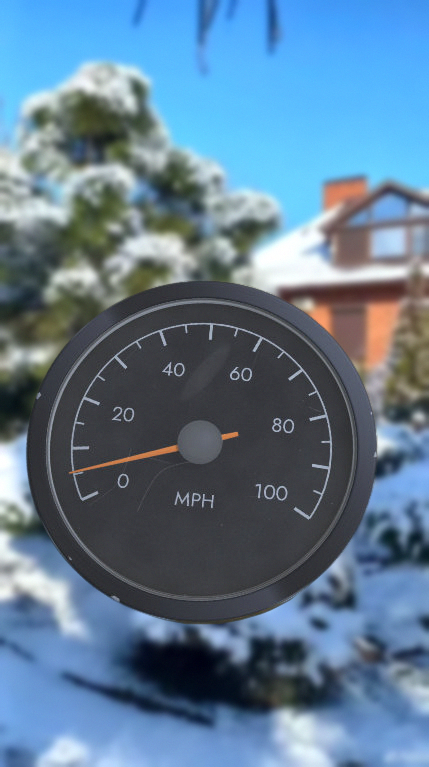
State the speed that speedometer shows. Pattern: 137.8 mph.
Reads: 5 mph
